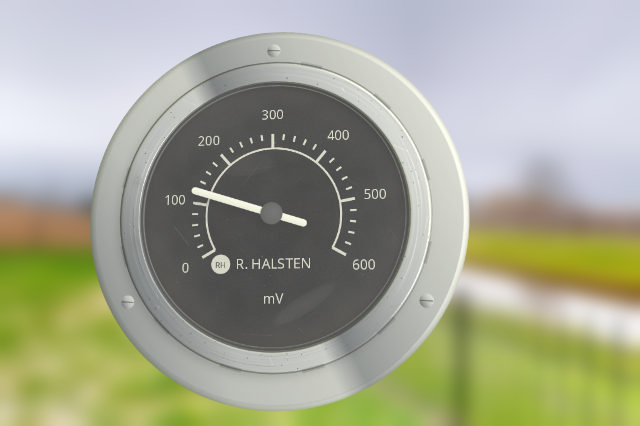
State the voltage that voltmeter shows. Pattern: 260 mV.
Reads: 120 mV
